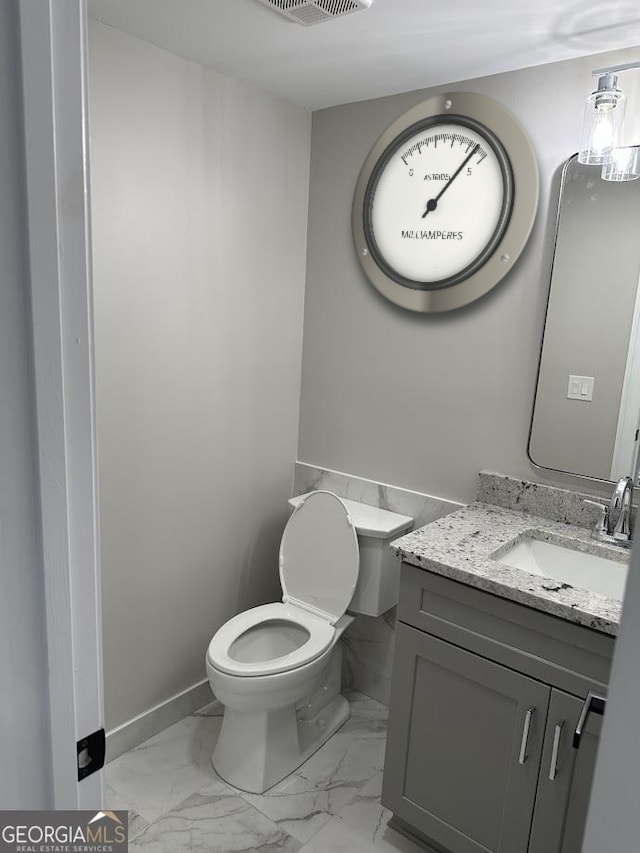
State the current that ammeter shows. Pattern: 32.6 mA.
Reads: 4.5 mA
